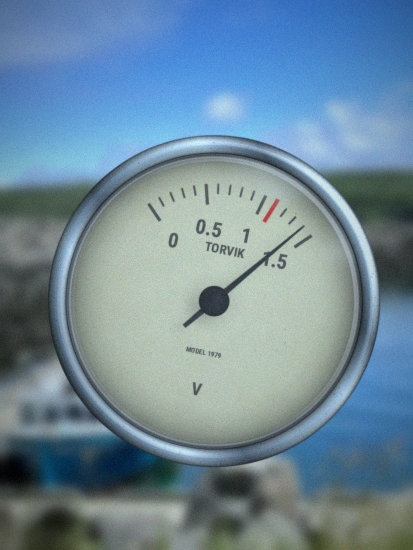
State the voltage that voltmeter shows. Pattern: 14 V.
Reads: 1.4 V
